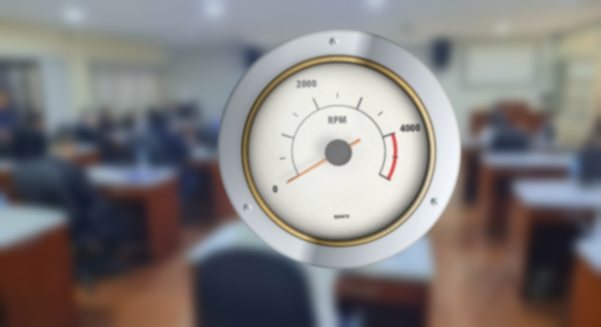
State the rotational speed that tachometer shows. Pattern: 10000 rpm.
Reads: 0 rpm
